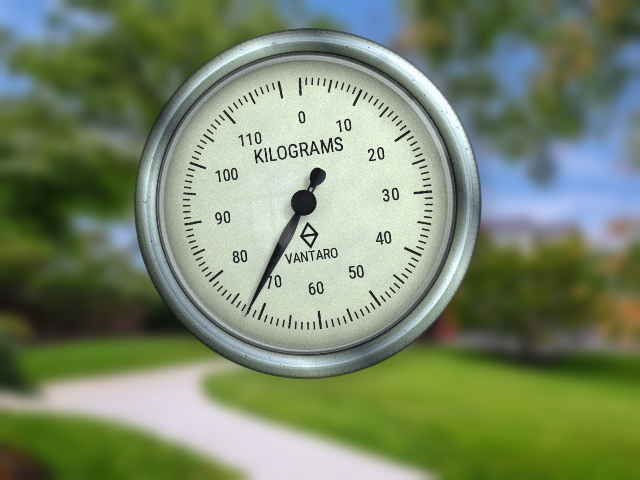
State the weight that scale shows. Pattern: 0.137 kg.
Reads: 72 kg
